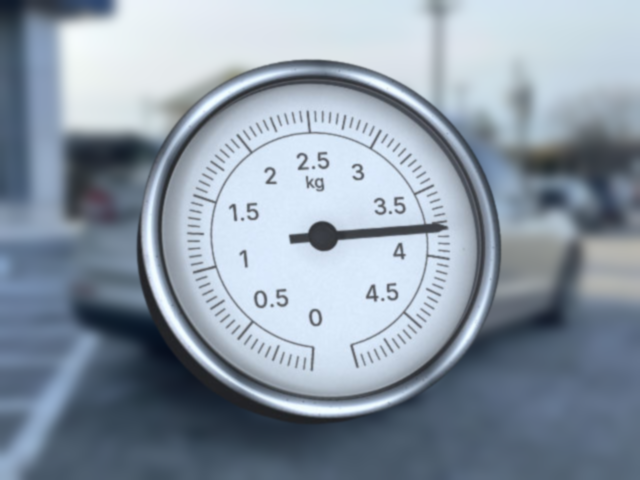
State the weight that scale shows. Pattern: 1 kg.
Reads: 3.8 kg
